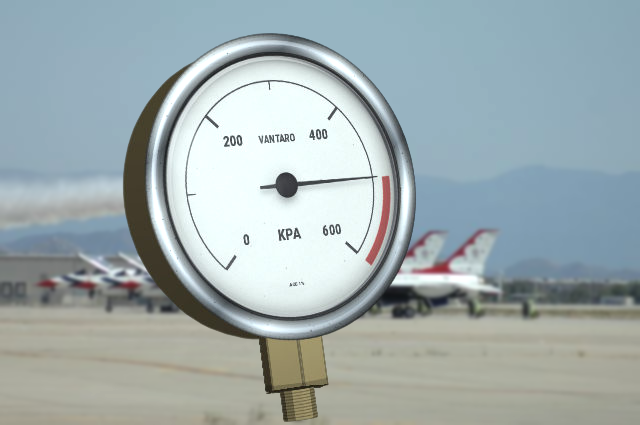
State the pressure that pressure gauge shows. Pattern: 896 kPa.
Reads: 500 kPa
